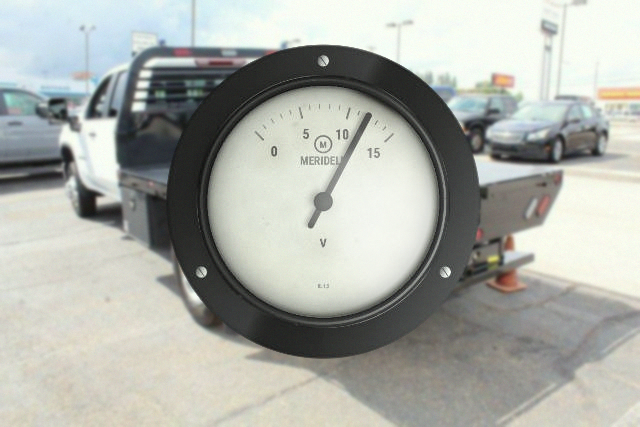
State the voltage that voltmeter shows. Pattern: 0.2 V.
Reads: 12 V
